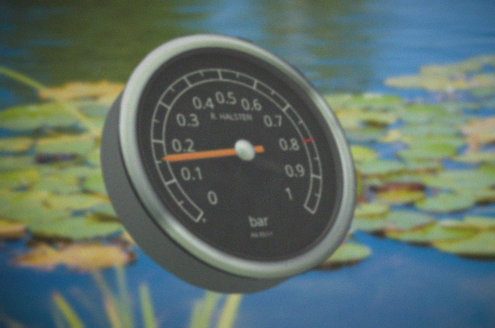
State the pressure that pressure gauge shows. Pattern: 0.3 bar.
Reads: 0.15 bar
